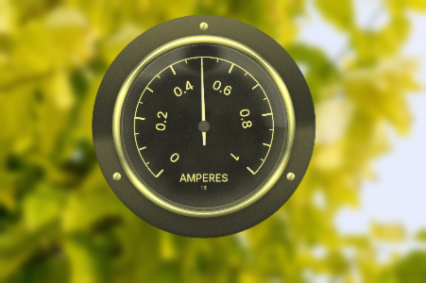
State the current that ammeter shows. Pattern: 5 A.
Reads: 0.5 A
